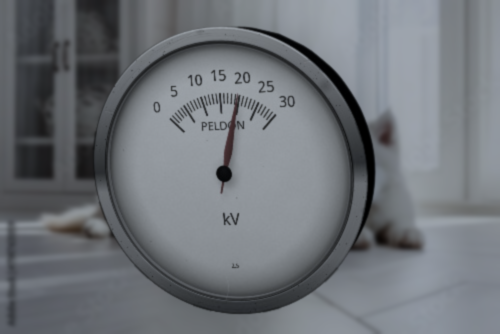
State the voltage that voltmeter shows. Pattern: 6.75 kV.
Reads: 20 kV
